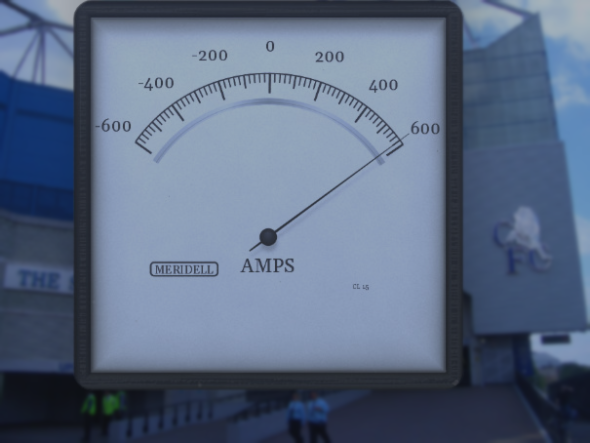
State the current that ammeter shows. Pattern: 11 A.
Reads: 580 A
